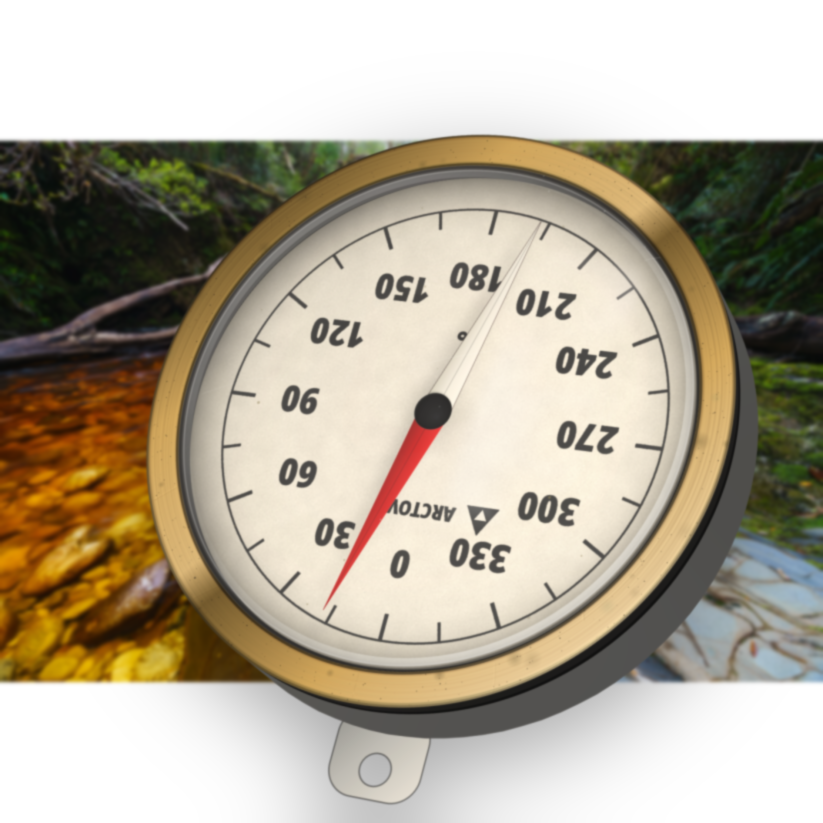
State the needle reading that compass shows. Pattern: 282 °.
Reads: 15 °
